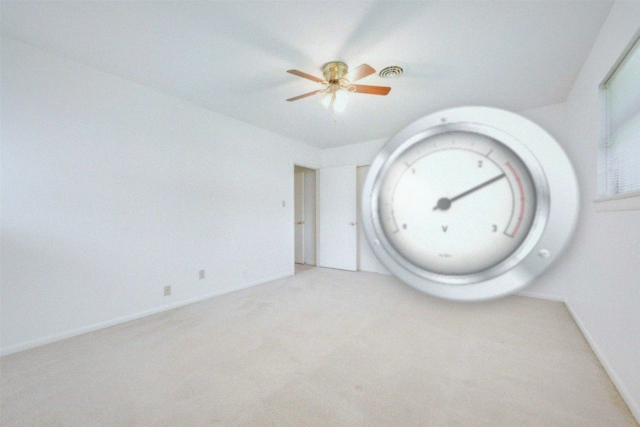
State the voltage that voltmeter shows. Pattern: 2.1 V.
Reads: 2.3 V
